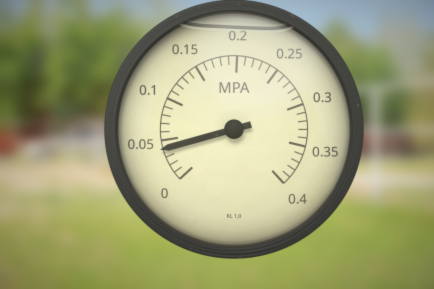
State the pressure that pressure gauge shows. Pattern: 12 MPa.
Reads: 0.04 MPa
